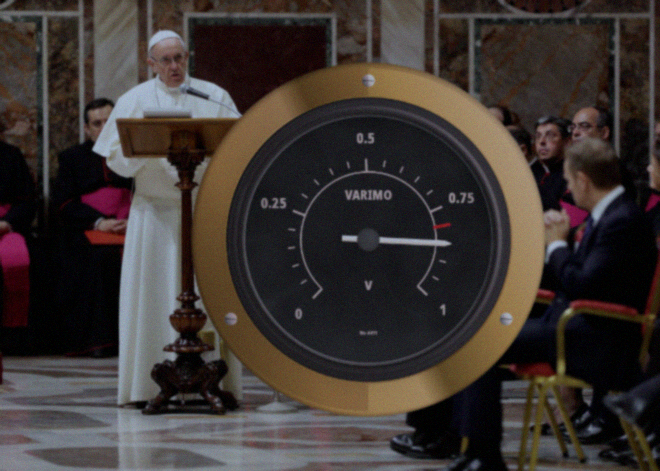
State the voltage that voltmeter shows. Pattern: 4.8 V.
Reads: 0.85 V
